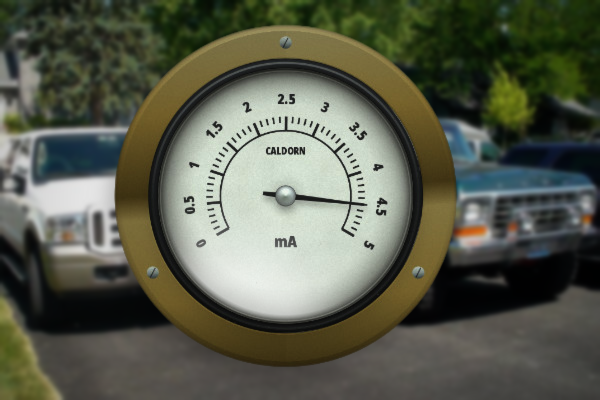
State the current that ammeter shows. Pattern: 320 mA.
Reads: 4.5 mA
